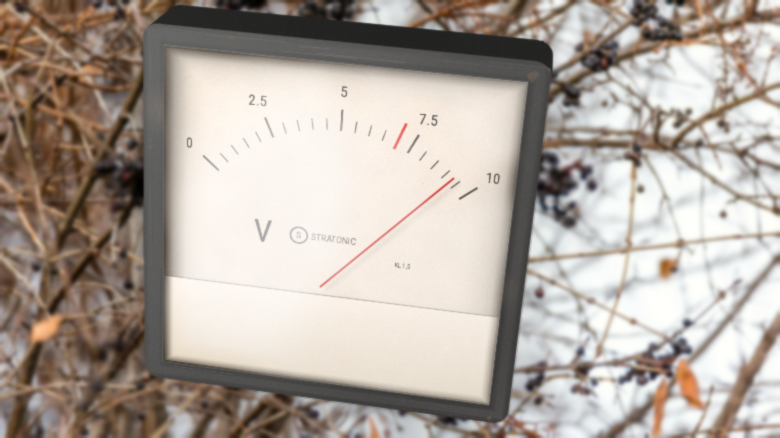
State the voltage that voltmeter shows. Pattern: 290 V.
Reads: 9.25 V
